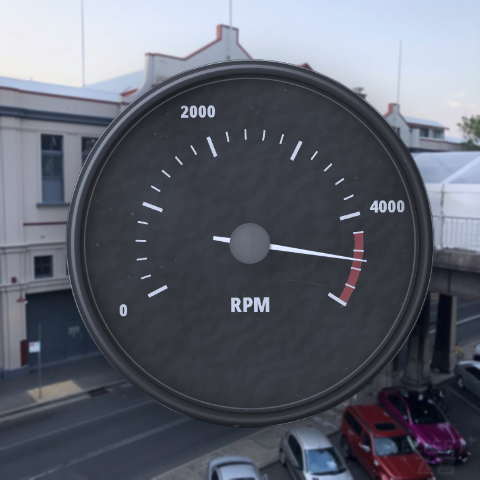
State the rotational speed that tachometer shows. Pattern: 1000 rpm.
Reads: 4500 rpm
